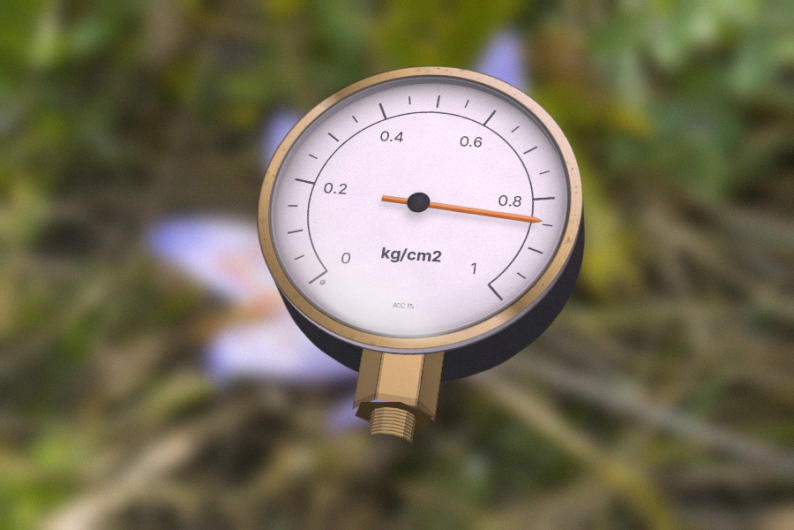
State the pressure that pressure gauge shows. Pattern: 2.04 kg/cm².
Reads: 0.85 kg/cm²
